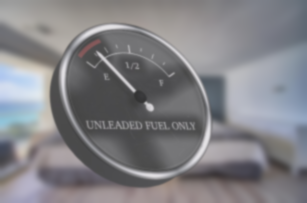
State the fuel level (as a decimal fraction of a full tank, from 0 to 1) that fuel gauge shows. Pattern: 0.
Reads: 0.125
